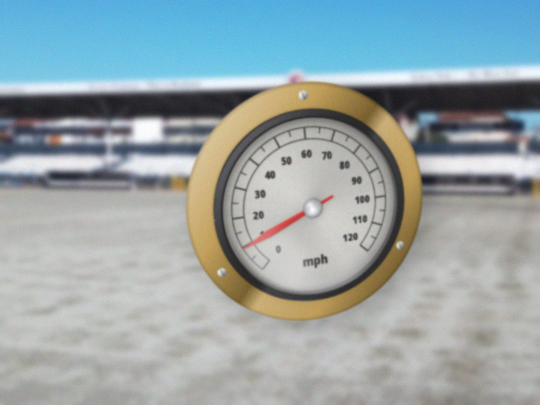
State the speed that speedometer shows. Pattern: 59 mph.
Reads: 10 mph
